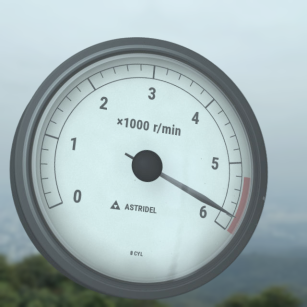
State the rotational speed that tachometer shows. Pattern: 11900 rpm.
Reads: 5800 rpm
